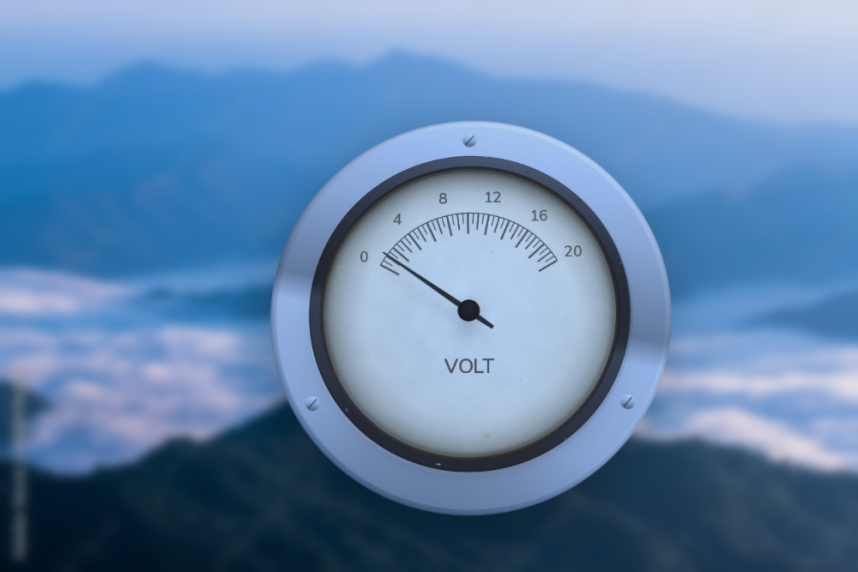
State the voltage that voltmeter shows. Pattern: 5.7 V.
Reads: 1 V
